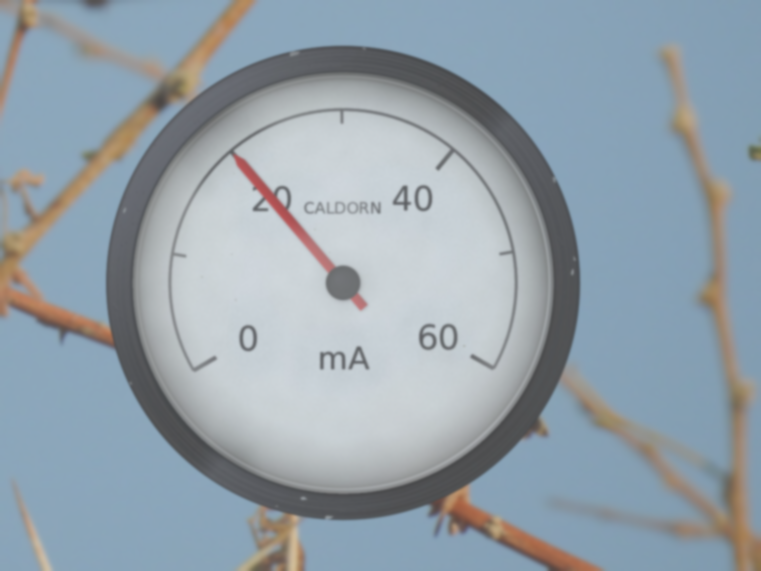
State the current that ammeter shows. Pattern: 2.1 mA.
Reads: 20 mA
